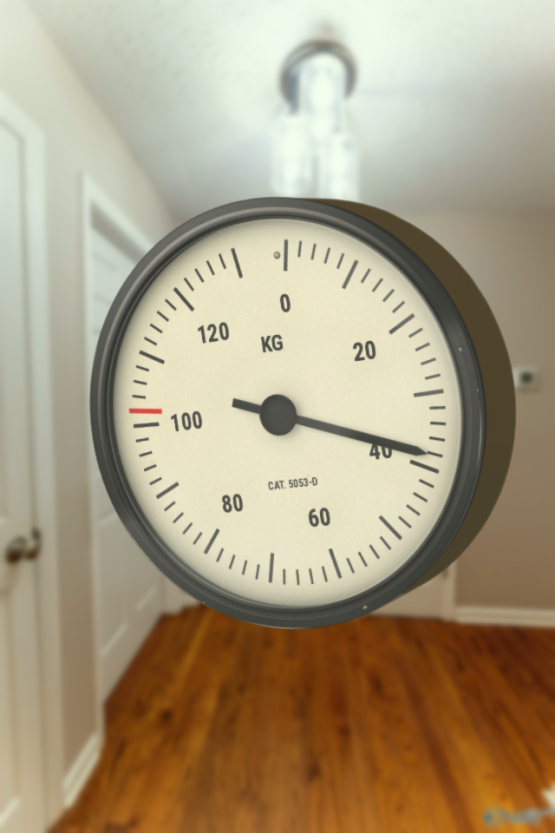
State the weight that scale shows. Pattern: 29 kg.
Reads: 38 kg
